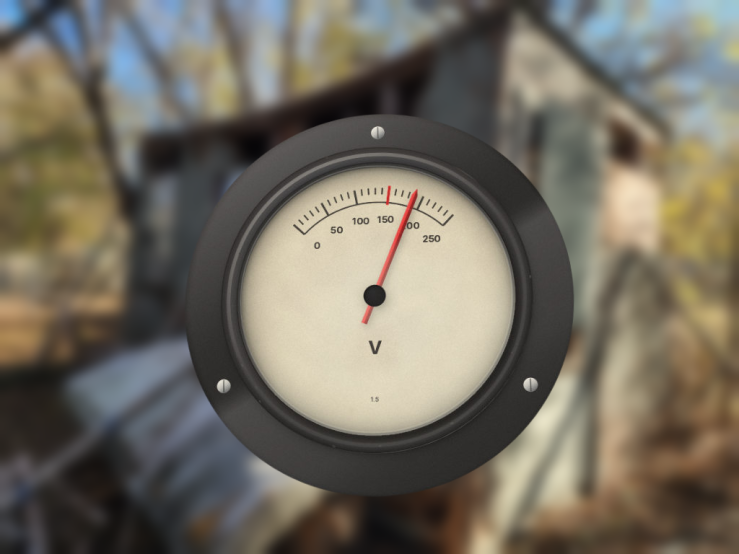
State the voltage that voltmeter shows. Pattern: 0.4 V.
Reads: 190 V
